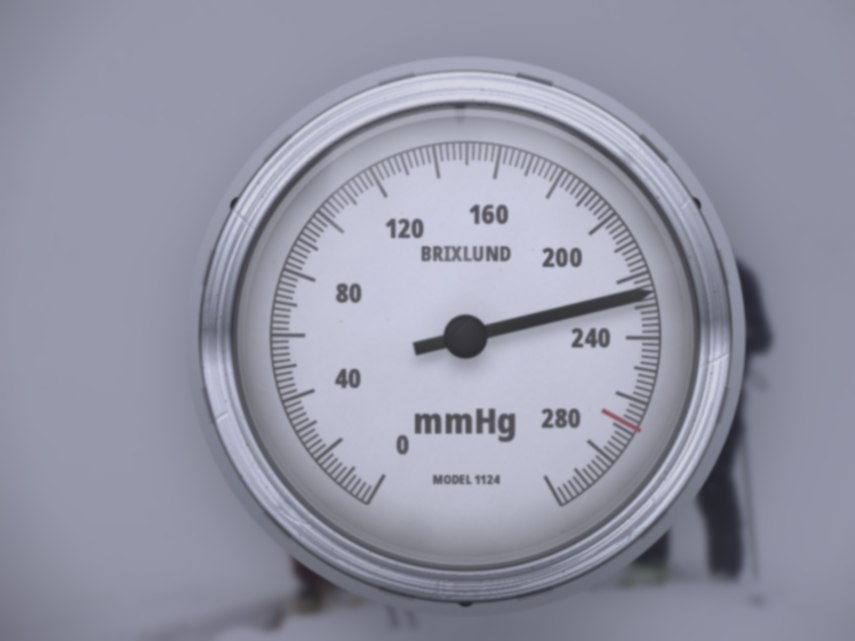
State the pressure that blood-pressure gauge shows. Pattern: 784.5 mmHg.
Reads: 226 mmHg
